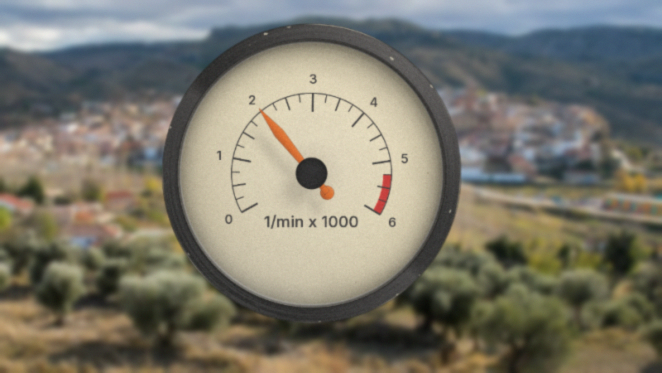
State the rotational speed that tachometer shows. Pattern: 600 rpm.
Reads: 2000 rpm
